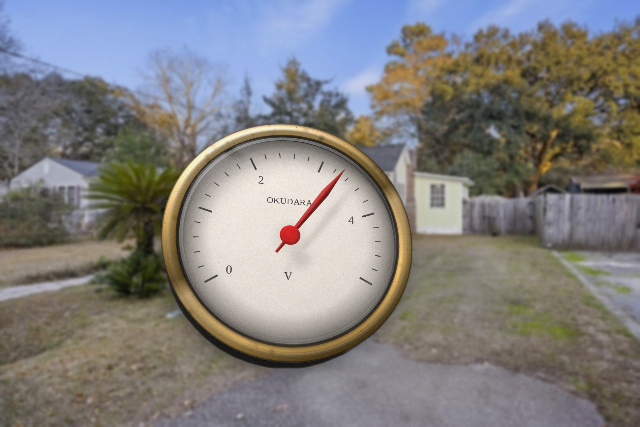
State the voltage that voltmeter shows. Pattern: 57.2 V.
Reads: 3.3 V
